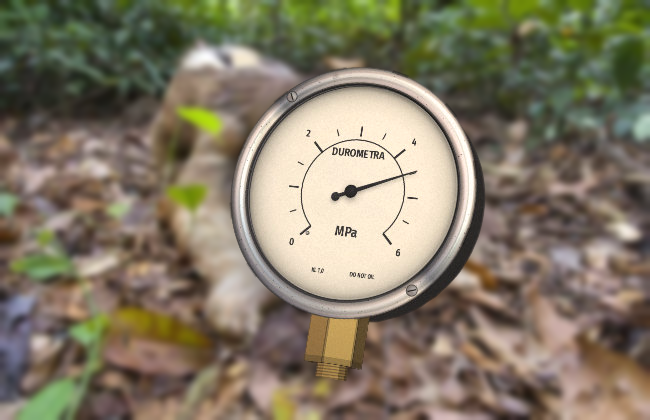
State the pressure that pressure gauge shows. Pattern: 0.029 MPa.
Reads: 4.5 MPa
